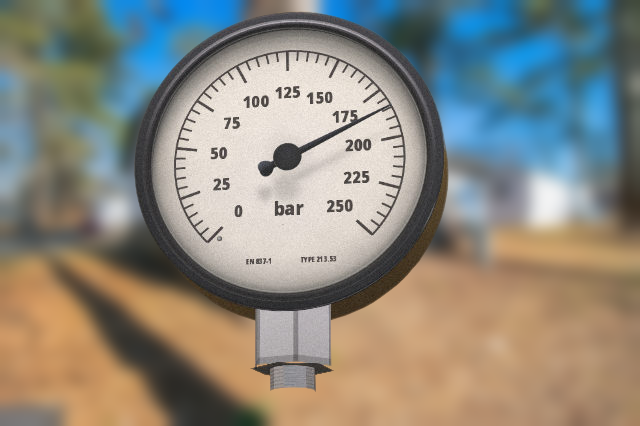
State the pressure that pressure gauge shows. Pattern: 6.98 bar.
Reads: 185 bar
